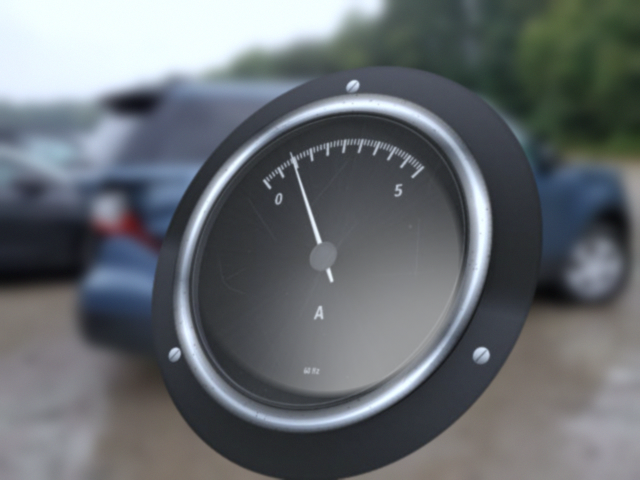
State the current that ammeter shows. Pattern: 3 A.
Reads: 1 A
